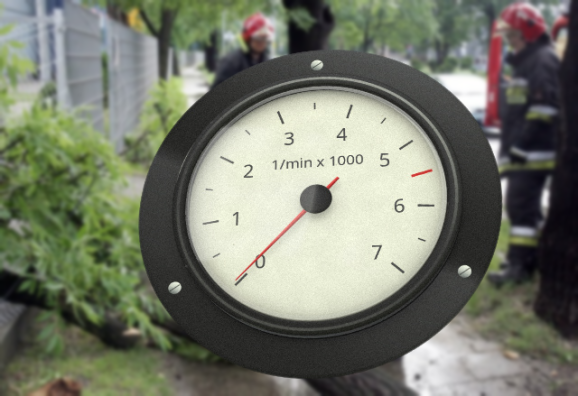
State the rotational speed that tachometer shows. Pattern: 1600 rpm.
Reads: 0 rpm
